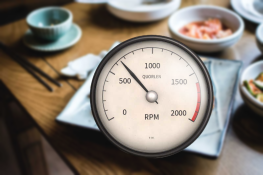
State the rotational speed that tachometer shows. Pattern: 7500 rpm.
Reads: 650 rpm
